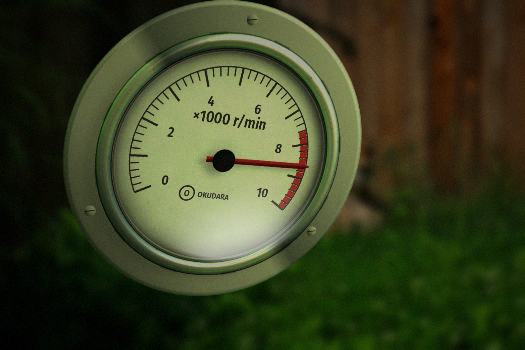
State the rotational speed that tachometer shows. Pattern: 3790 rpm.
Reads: 8600 rpm
